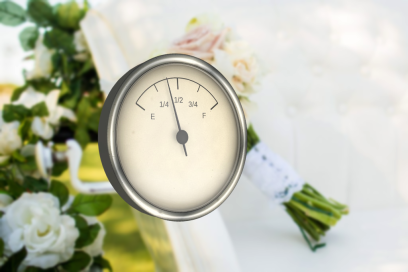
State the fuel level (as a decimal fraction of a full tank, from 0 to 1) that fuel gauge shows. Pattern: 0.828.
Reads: 0.375
